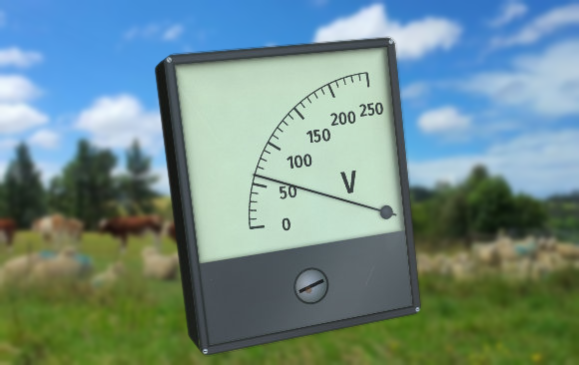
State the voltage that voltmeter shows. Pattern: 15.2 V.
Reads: 60 V
